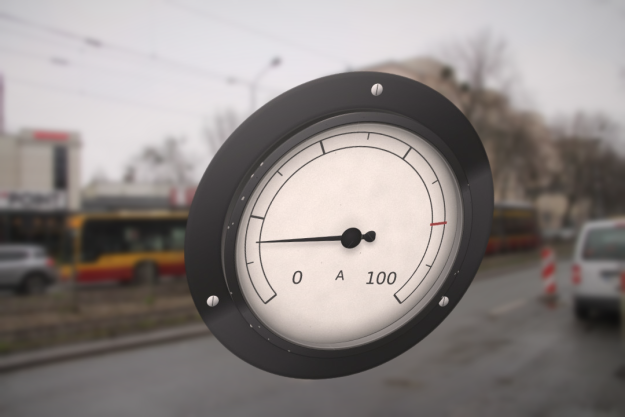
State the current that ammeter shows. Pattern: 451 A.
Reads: 15 A
